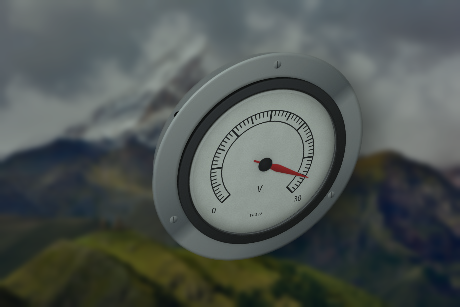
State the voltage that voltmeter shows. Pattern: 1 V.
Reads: 27.5 V
